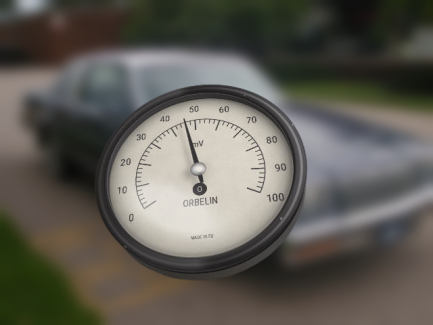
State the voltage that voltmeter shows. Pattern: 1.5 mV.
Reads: 46 mV
